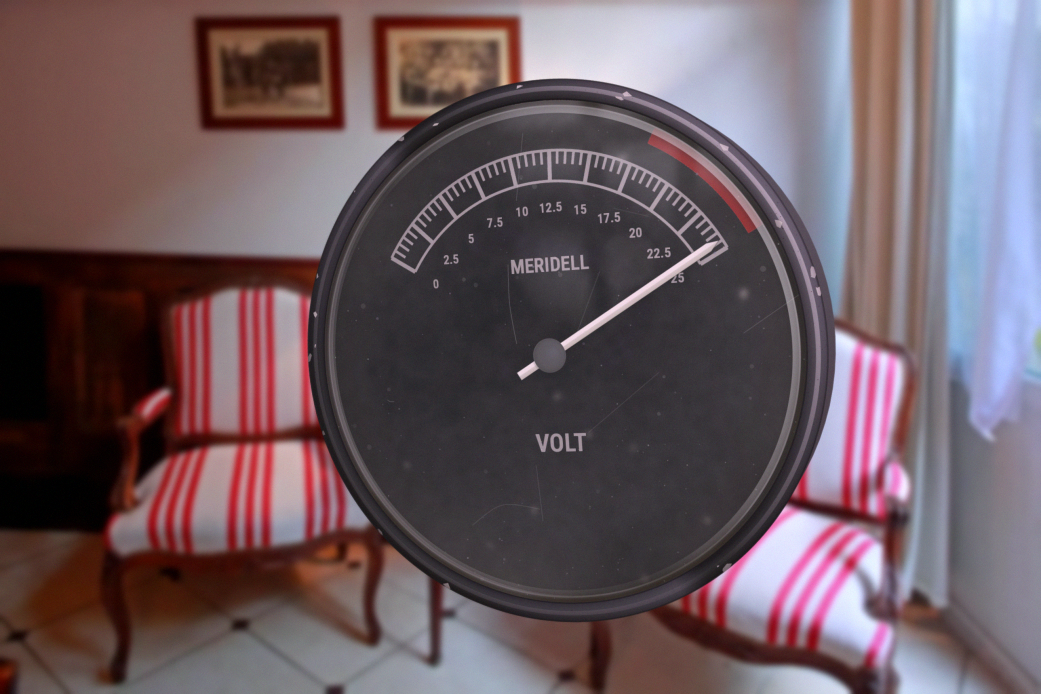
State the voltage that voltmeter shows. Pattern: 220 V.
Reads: 24.5 V
